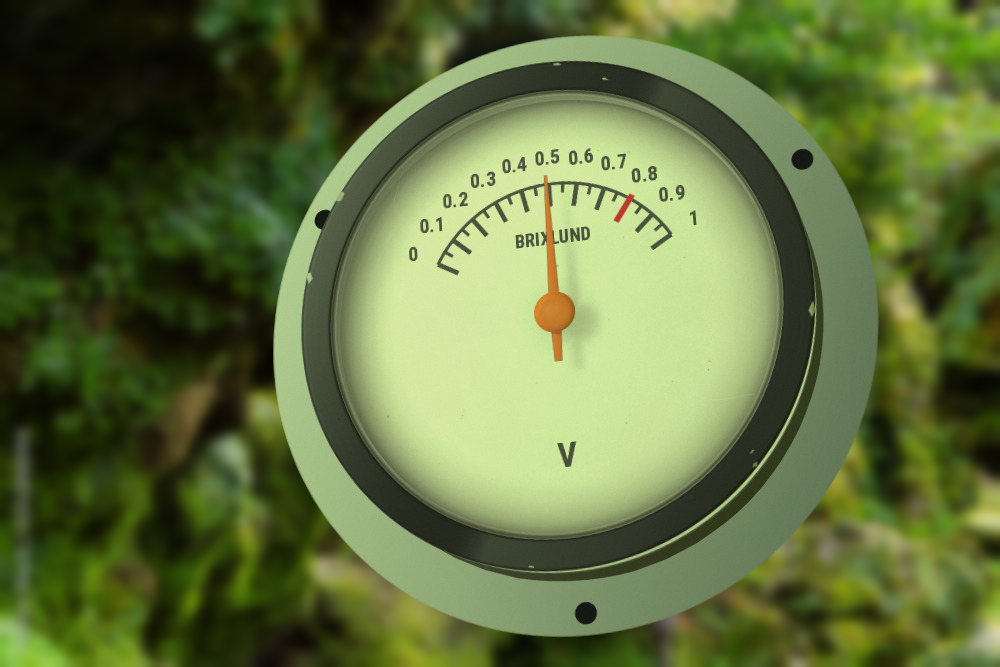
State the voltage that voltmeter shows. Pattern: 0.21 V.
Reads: 0.5 V
